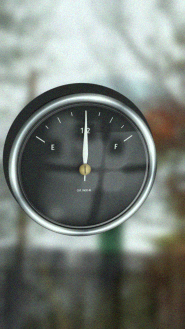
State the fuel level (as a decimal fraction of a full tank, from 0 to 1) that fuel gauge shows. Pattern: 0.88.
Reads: 0.5
